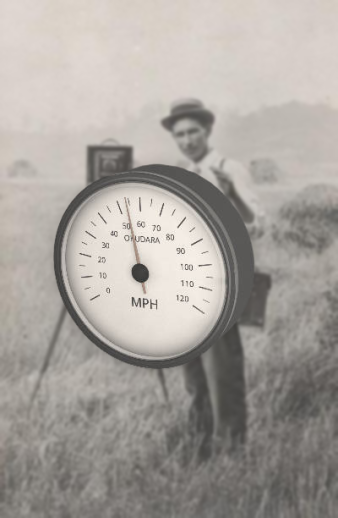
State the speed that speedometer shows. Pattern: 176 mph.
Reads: 55 mph
